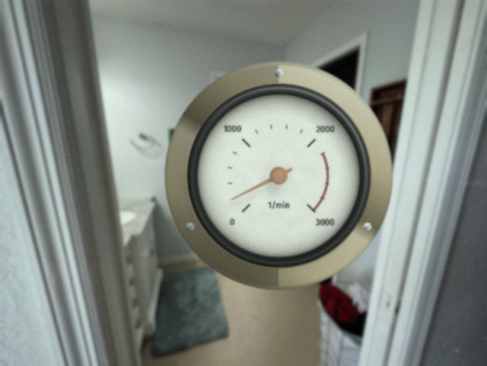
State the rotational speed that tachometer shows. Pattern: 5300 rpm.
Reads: 200 rpm
